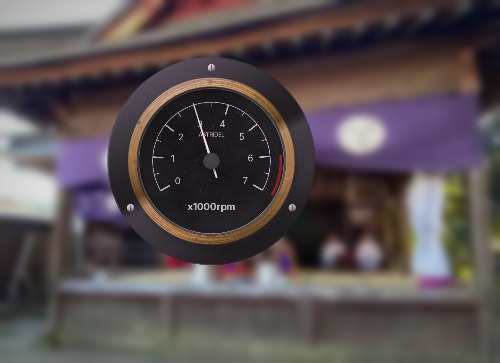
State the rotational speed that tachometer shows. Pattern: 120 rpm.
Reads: 3000 rpm
